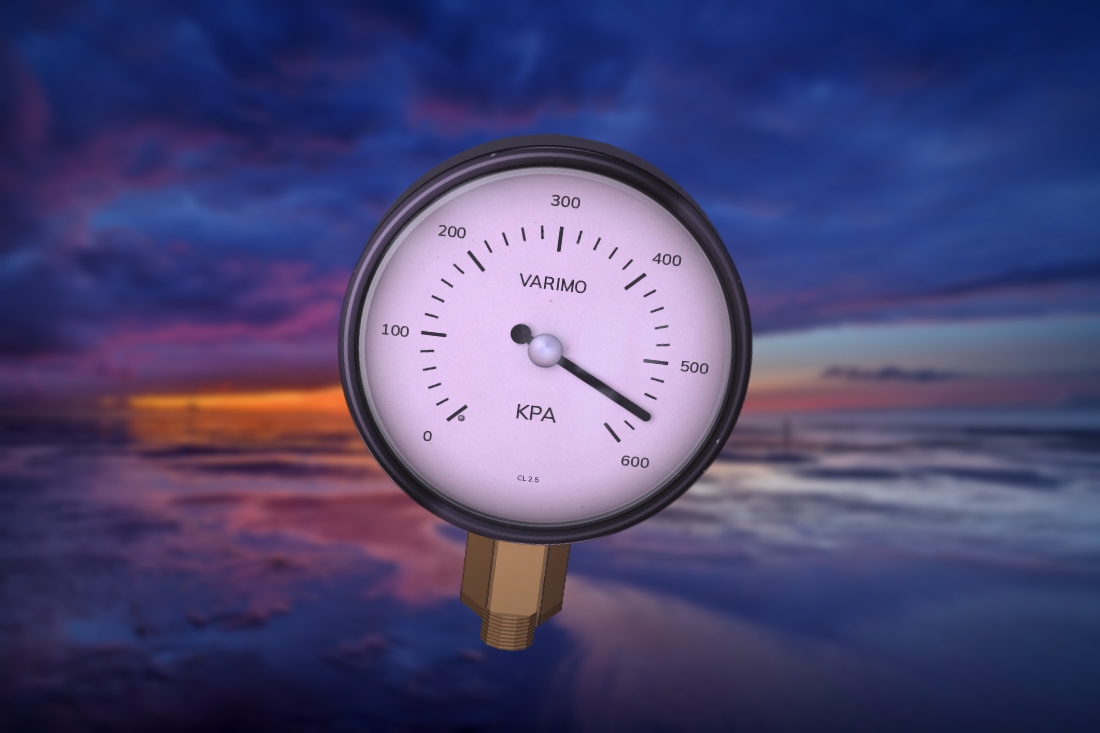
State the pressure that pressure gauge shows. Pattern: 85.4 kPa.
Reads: 560 kPa
